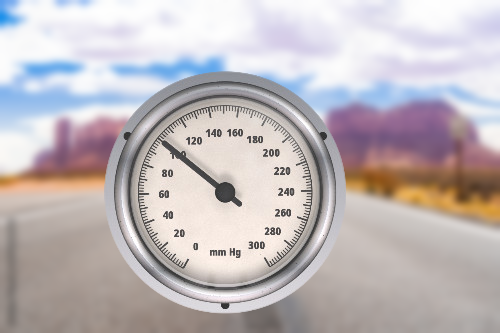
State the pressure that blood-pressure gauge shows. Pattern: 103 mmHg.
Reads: 100 mmHg
